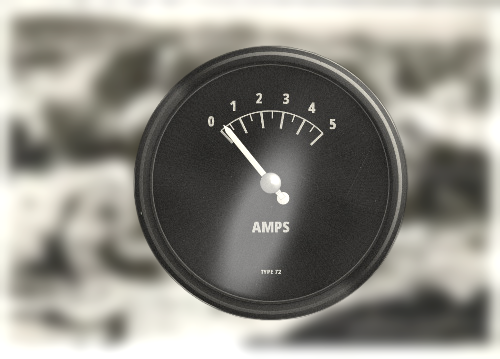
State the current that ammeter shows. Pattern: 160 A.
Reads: 0.25 A
